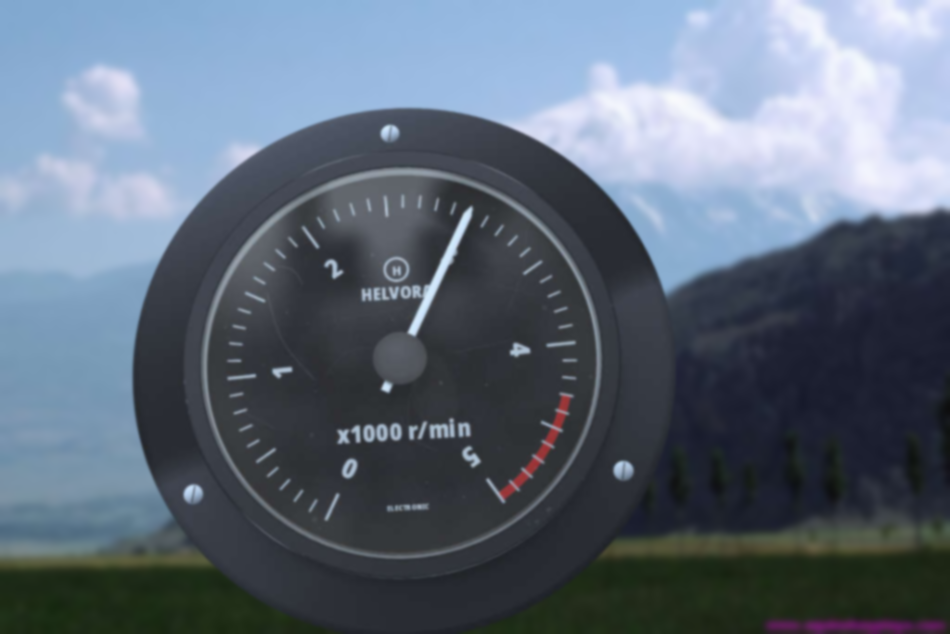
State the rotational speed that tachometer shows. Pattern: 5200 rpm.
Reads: 3000 rpm
